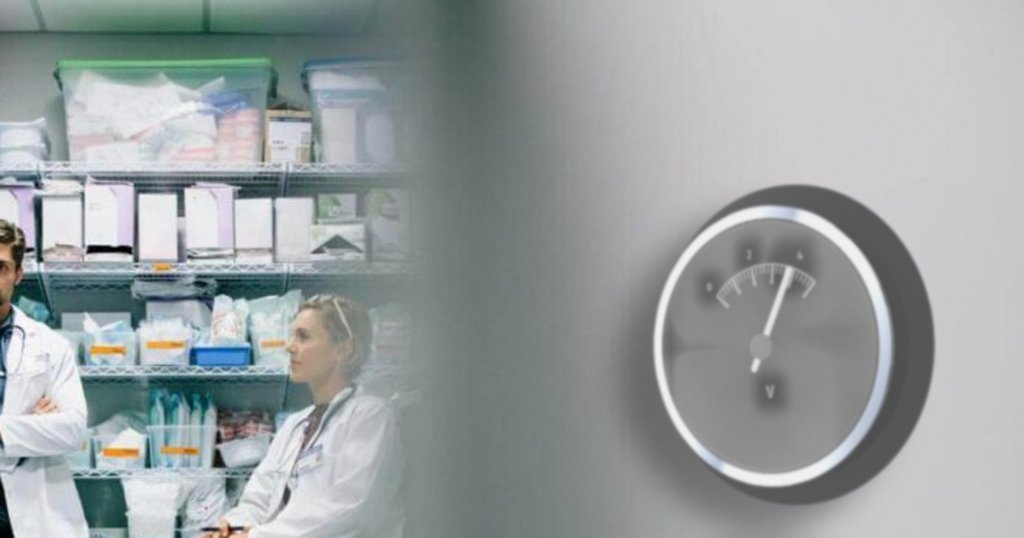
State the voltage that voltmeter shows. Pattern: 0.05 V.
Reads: 4 V
